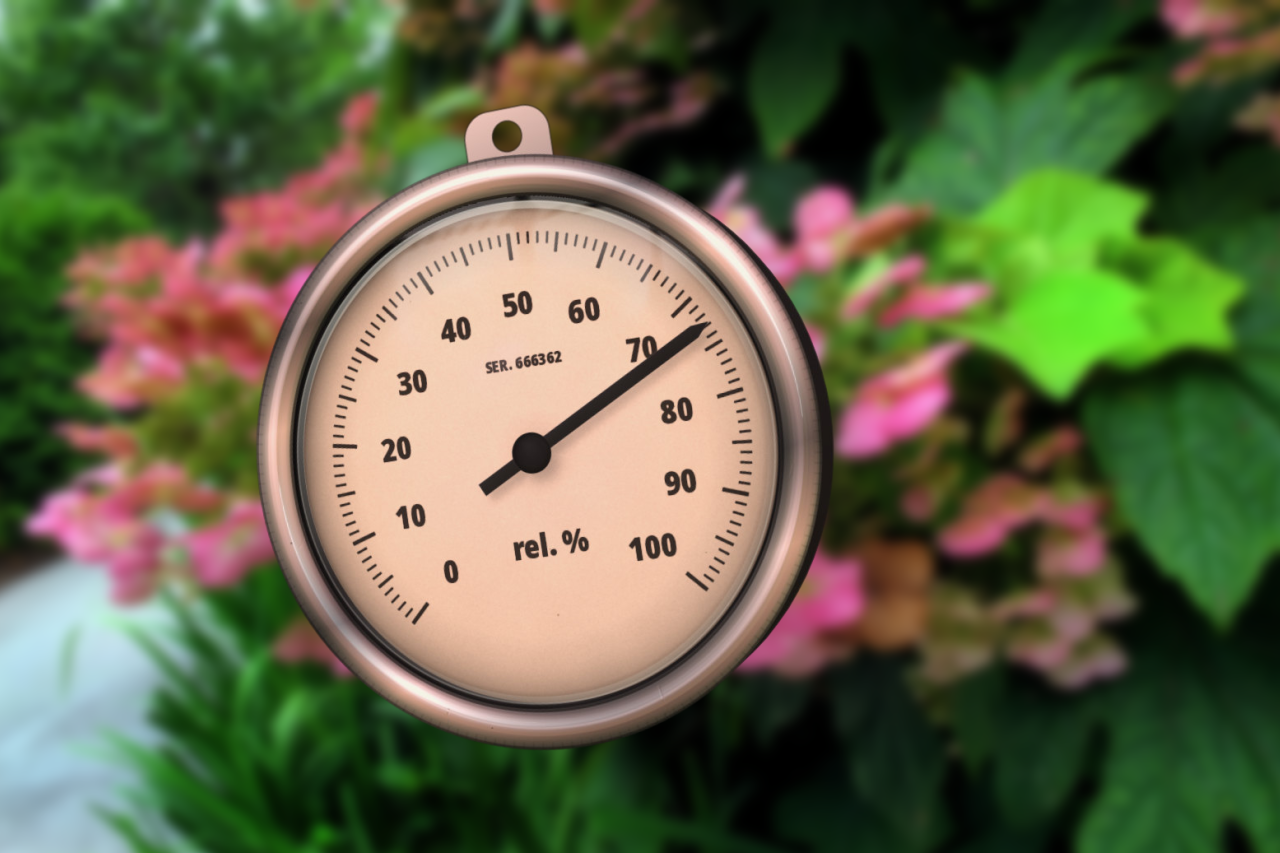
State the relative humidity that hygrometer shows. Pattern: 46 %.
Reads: 73 %
